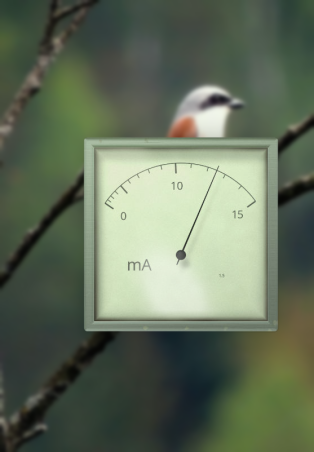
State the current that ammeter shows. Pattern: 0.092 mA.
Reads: 12.5 mA
